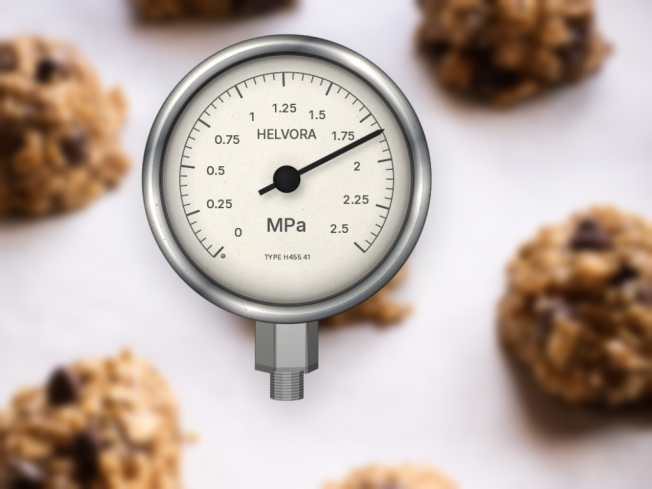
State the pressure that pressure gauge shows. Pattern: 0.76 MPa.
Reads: 1.85 MPa
